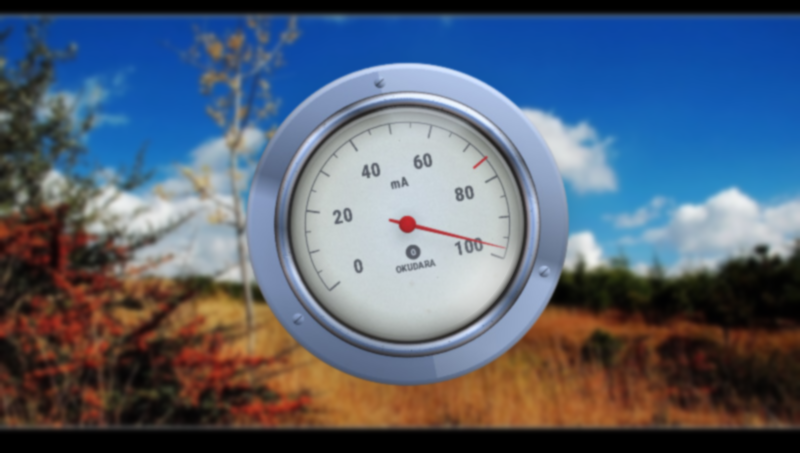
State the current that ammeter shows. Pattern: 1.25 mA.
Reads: 97.5 mA
